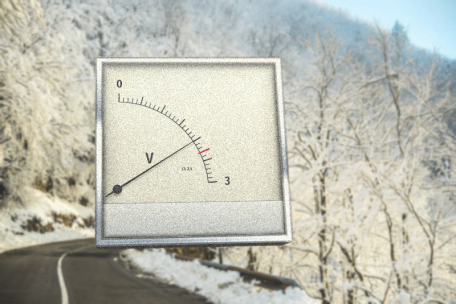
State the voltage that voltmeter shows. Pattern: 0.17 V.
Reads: 2 V
